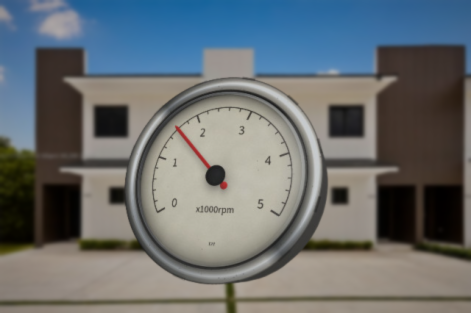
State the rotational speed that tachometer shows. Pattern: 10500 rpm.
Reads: 1600 rpm
